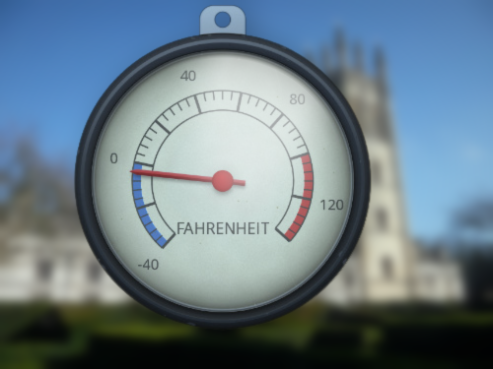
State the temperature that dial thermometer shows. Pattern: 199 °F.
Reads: -4 °F
